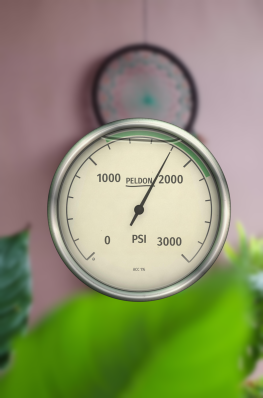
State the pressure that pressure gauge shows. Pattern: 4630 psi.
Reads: 1800 psi
